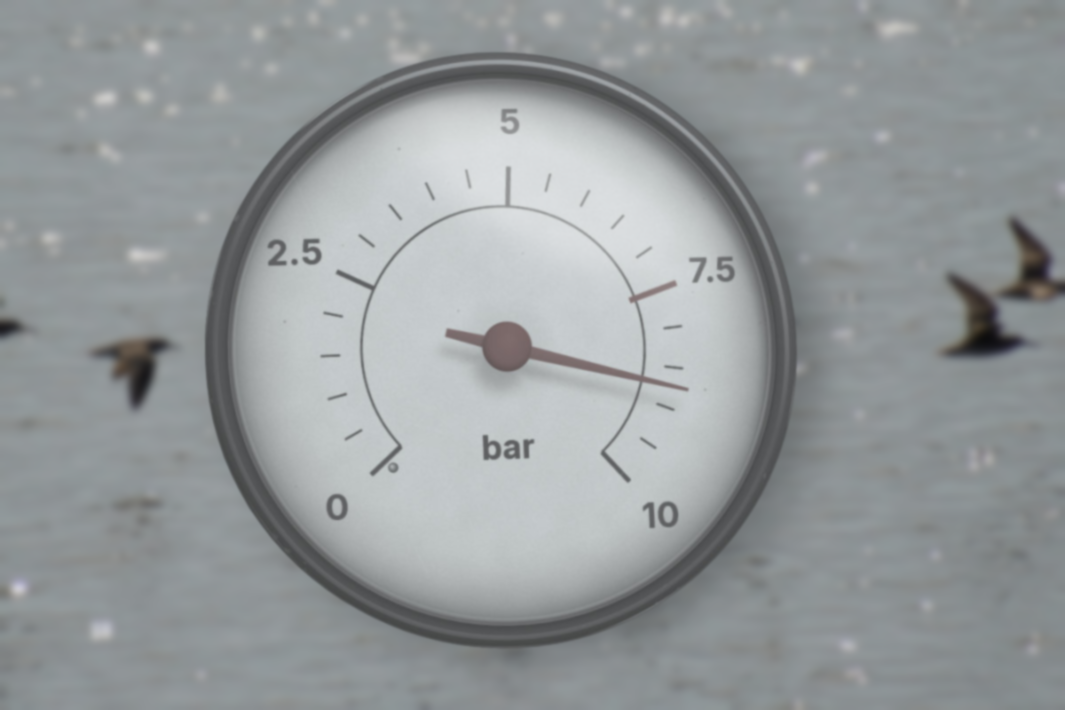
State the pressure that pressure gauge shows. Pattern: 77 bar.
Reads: 8.75 bar
